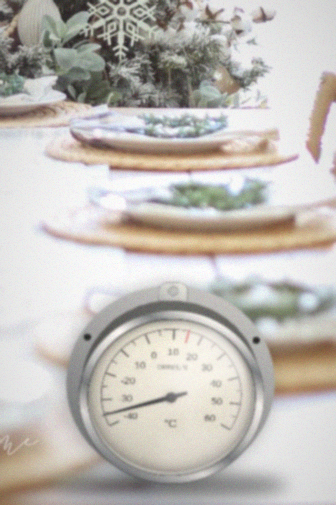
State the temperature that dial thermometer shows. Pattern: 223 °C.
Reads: -35 °C
